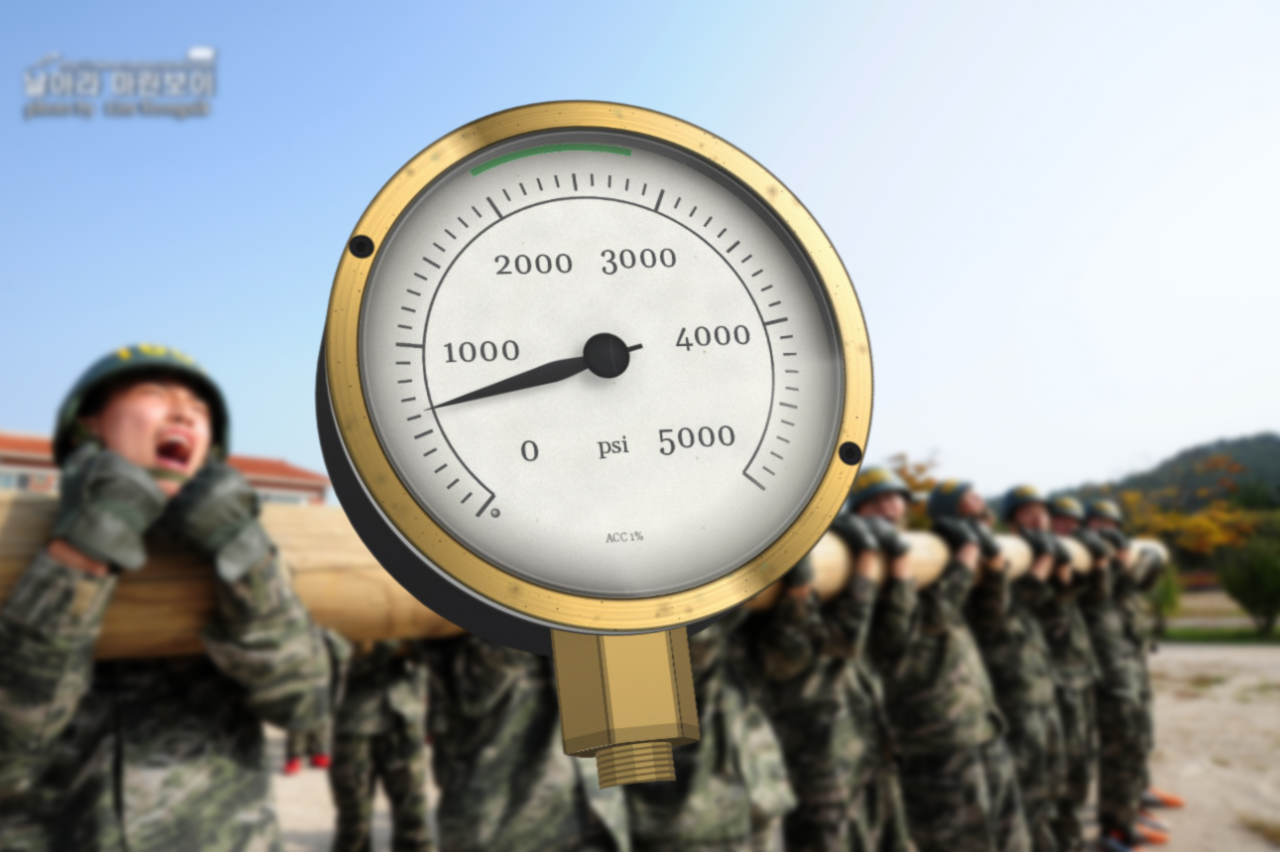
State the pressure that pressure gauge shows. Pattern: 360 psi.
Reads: 600 psi
